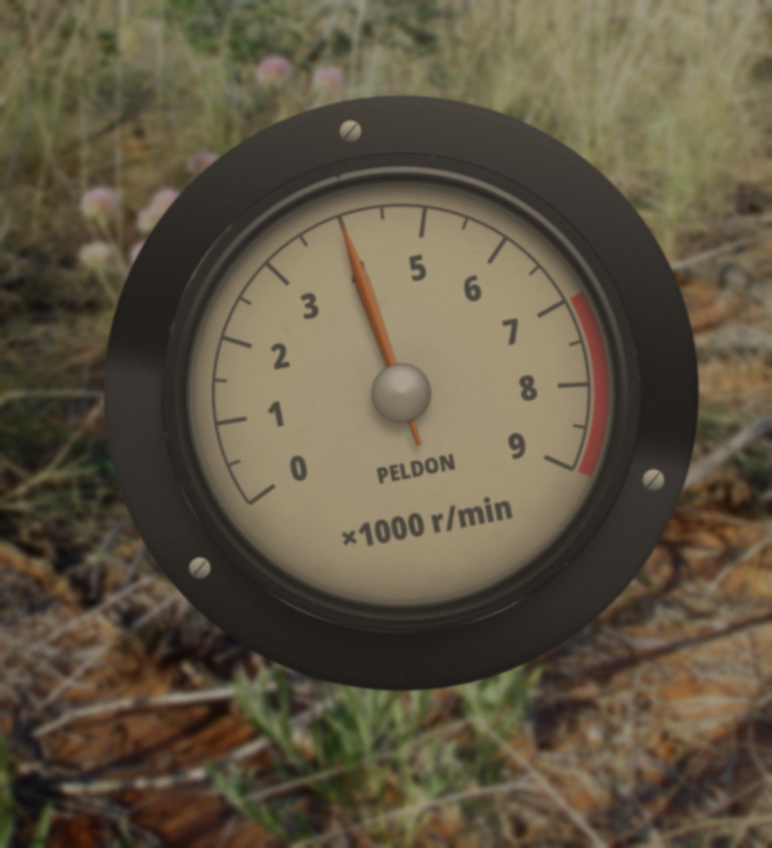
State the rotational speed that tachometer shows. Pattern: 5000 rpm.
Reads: 4000 rpm
